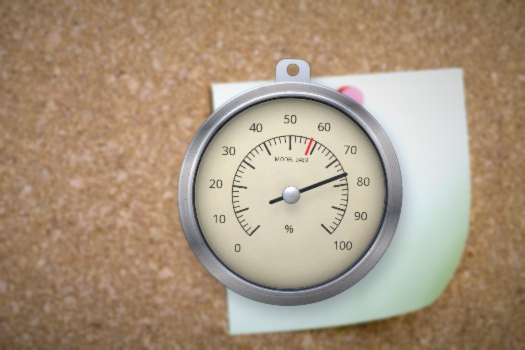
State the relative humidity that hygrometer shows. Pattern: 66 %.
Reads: 76 %
